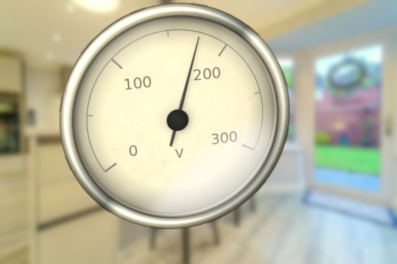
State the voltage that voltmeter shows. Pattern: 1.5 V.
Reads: 175 V
